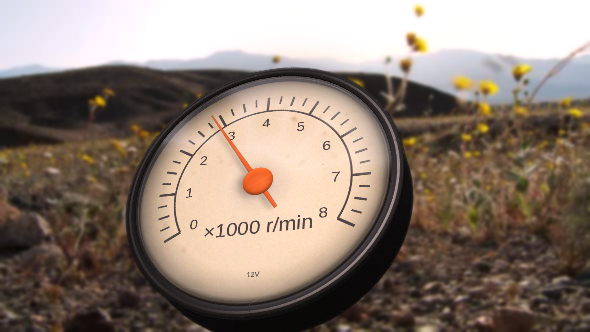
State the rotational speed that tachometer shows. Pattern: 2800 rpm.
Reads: 2875 rpm
